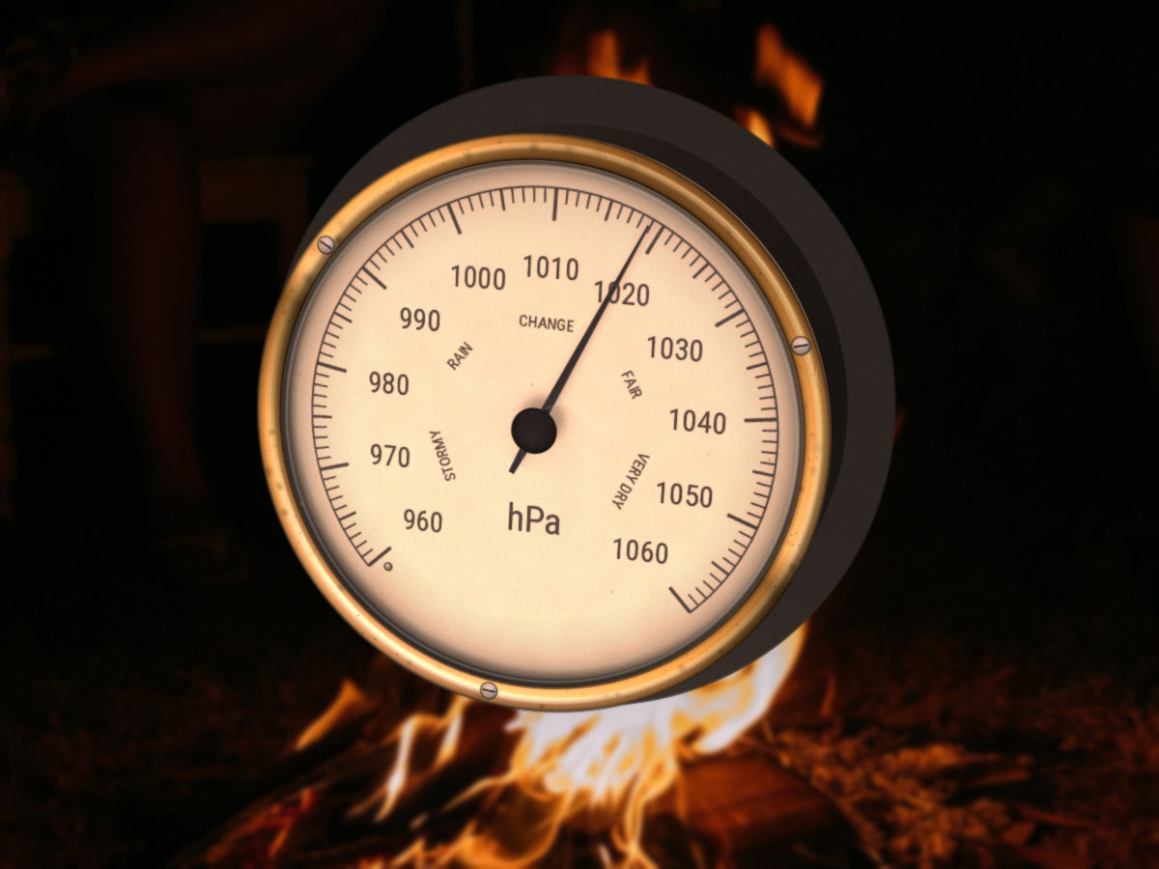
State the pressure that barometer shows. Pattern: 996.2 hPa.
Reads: 1019 hPa
